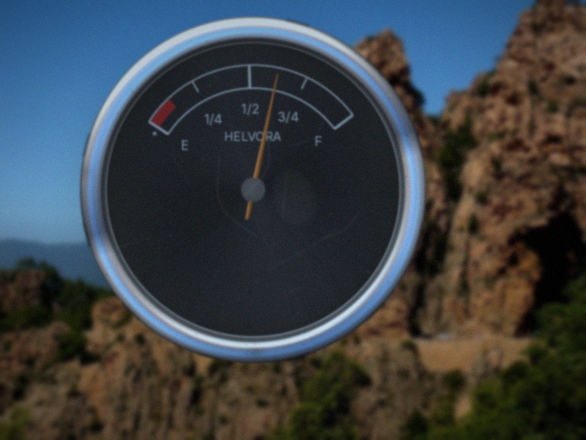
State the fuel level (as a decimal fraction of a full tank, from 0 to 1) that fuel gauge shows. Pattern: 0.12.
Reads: 0.625
